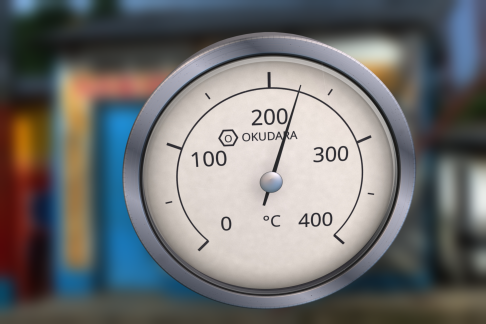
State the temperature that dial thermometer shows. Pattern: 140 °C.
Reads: 225 °C
